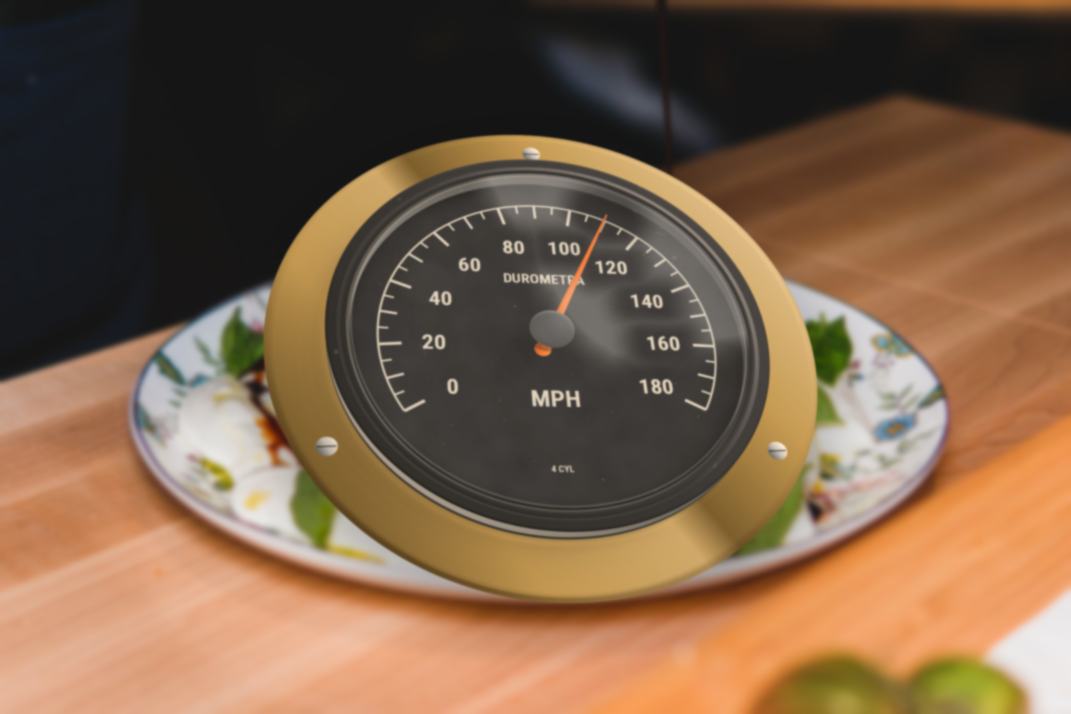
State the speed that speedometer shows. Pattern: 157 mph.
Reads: 110 mph
